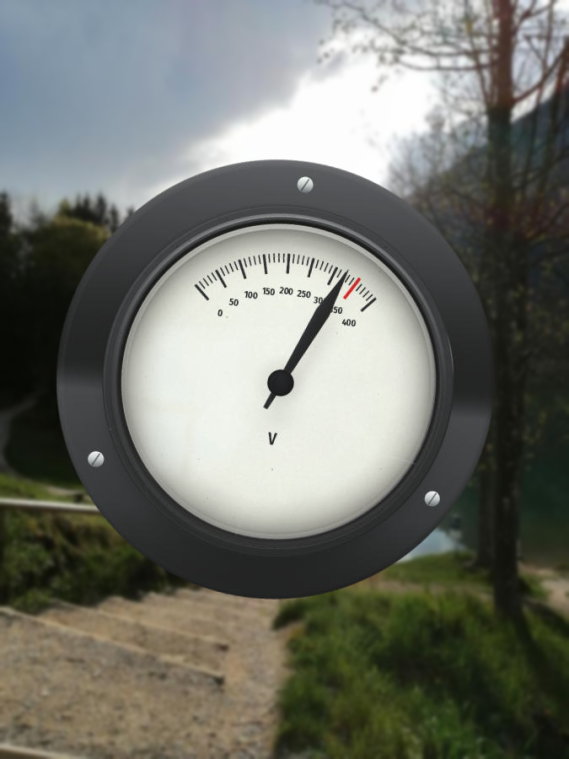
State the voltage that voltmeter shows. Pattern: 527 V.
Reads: 320 V
